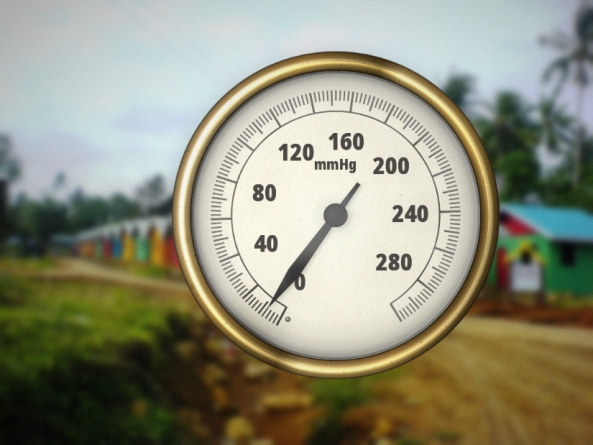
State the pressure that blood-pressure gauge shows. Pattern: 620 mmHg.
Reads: 8 mmHg
